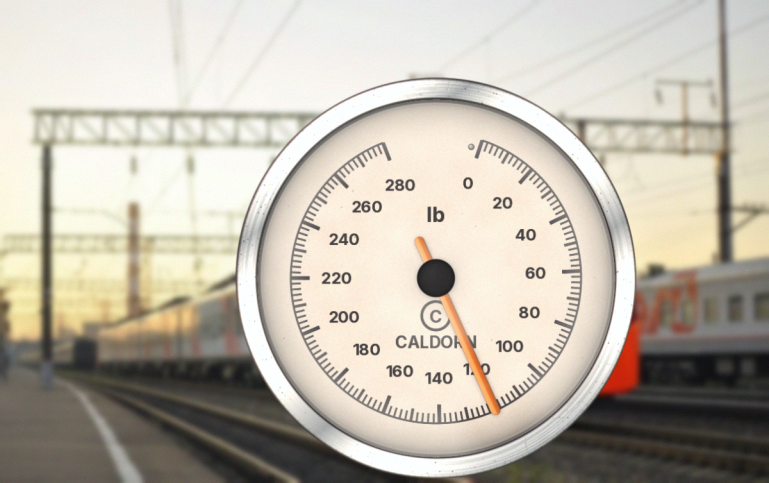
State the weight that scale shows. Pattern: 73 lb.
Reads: 120 lb
